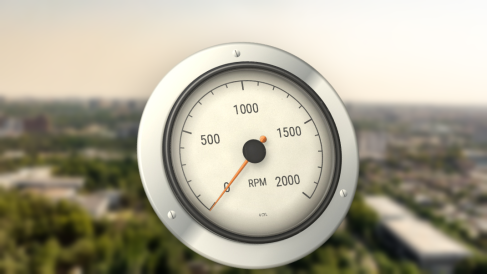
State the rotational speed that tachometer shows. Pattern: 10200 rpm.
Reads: 0 rpm
